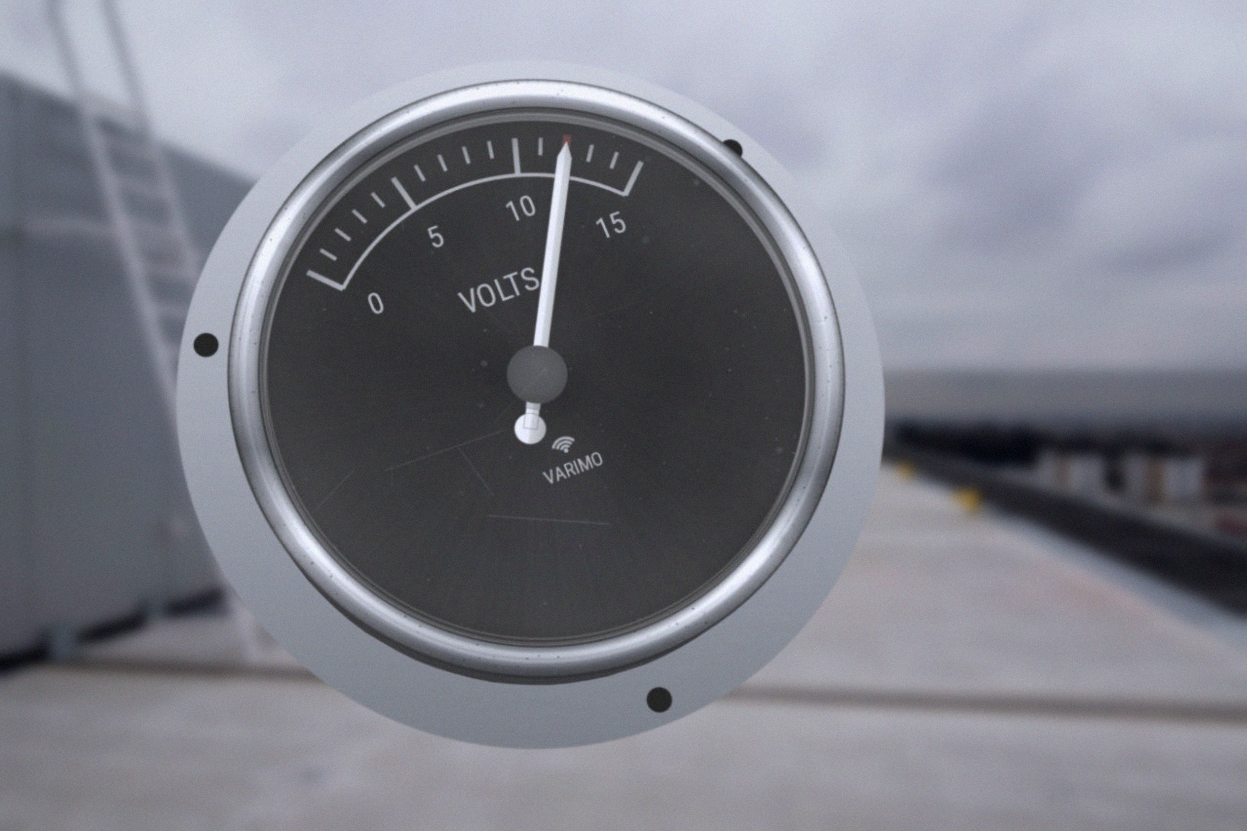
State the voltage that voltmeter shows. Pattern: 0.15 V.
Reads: 12 V
